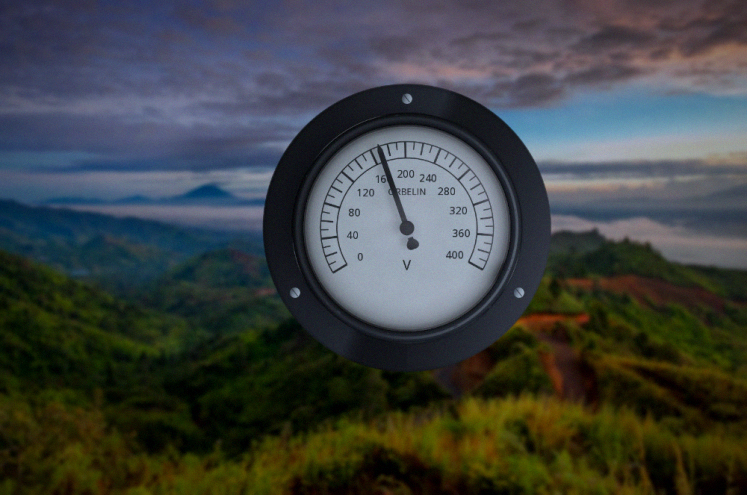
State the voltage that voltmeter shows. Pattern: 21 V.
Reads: 170 V
